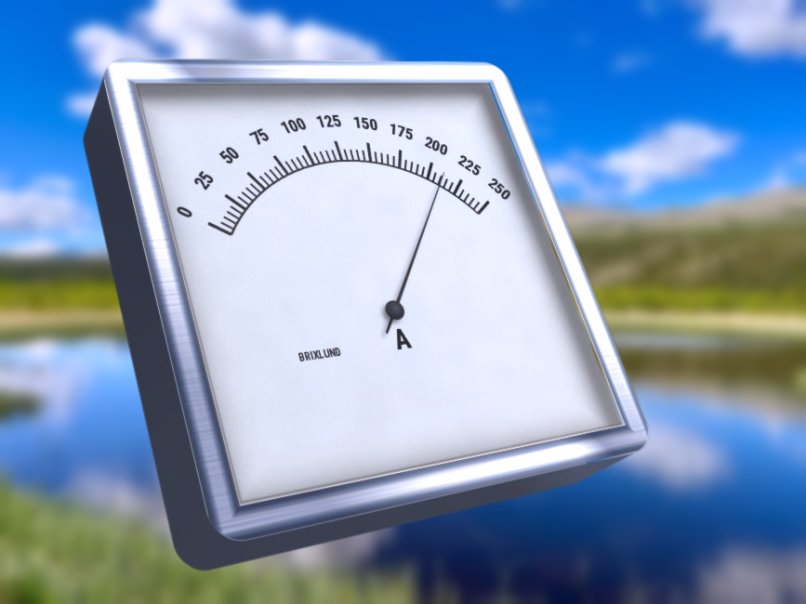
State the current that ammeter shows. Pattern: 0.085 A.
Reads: 210 A
